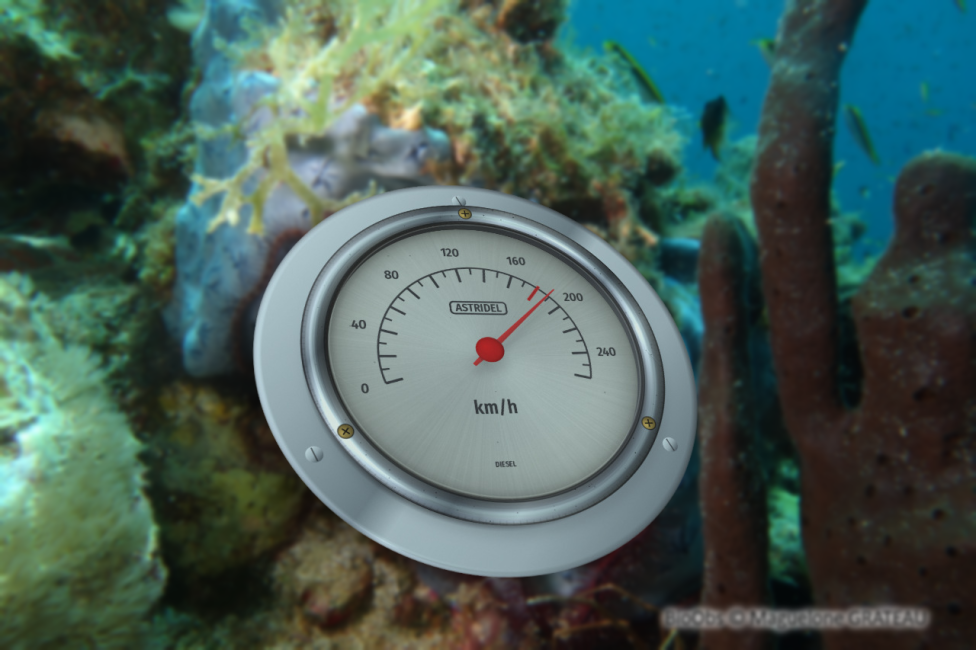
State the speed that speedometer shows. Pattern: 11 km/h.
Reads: 190 km/h
